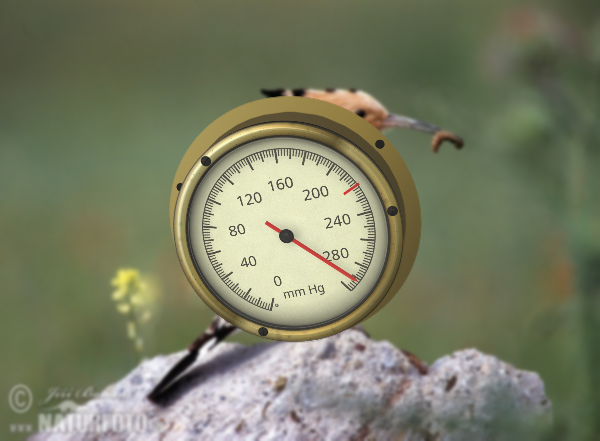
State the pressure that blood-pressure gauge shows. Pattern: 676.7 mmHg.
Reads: 290 mmHg
